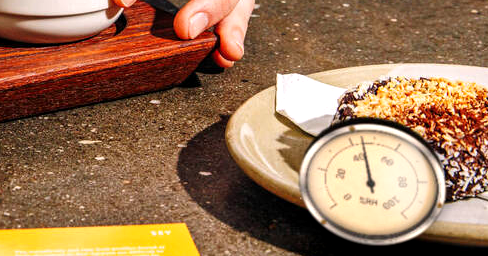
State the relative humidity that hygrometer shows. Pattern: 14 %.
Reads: 45 %
